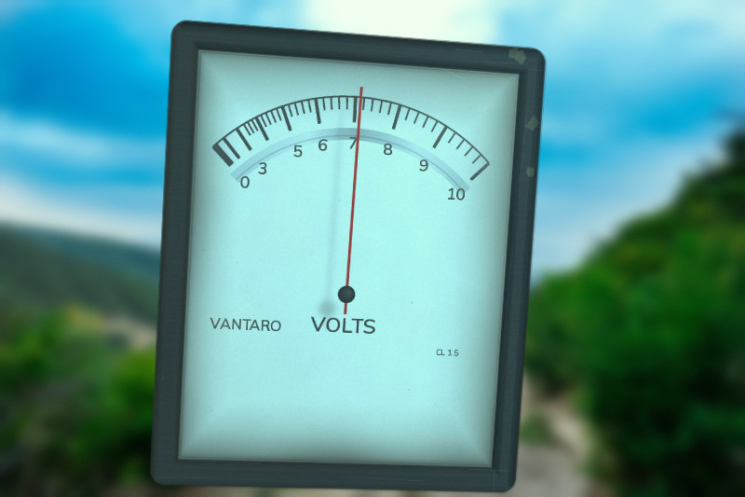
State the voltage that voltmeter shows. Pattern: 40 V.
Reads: 7.1 V
